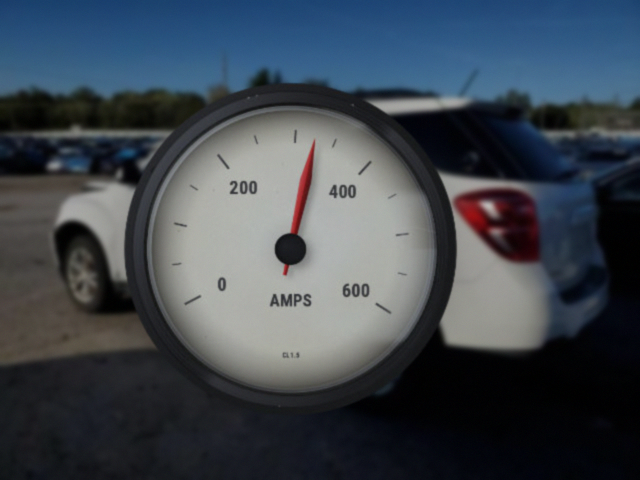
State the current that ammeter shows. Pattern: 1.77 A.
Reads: 325 A
